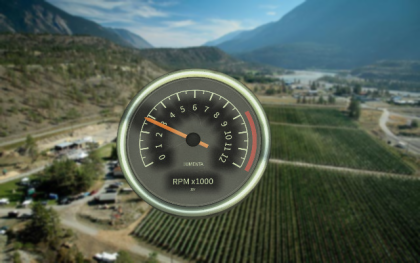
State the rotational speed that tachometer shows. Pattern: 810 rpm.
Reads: 2750 rpm
